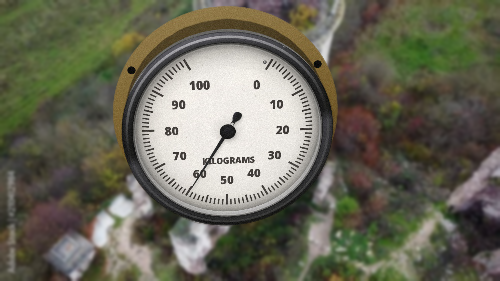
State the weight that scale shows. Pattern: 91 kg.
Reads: 60 kg
